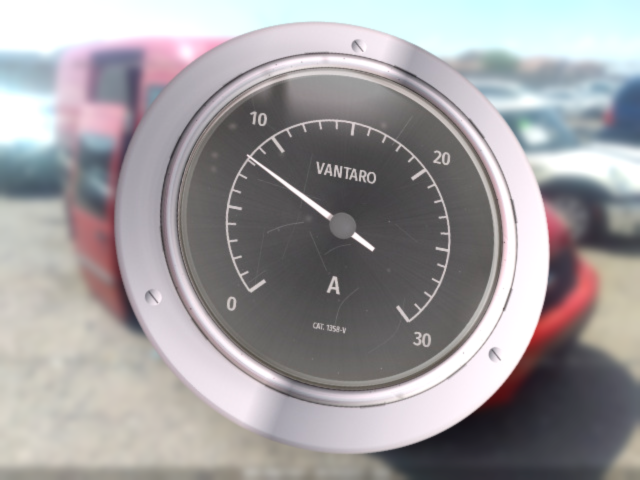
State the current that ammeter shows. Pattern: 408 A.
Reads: 8 A
